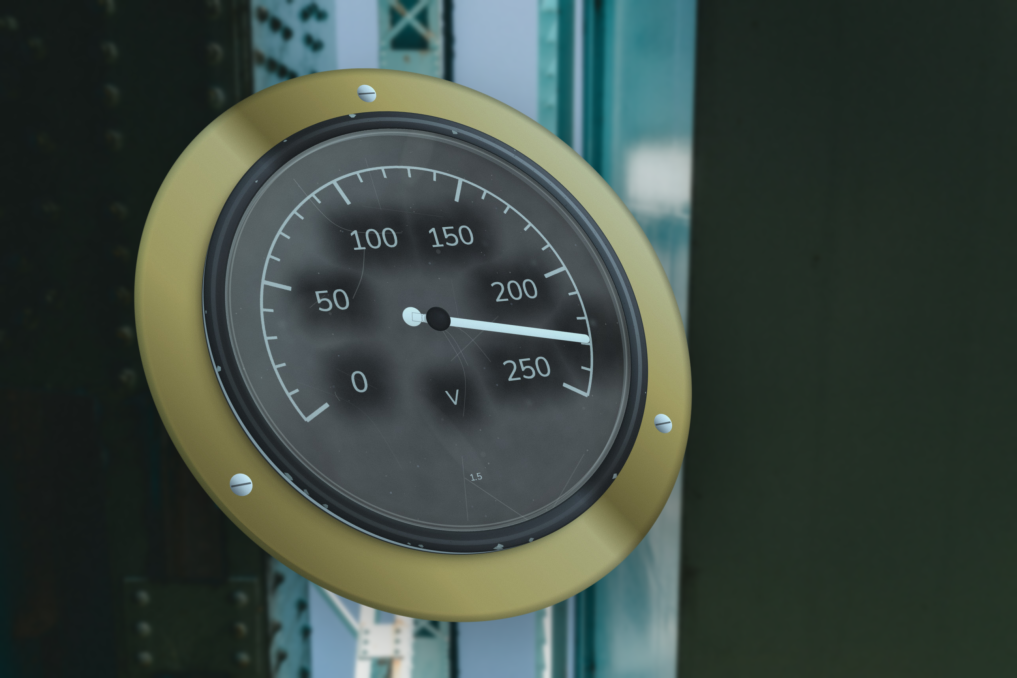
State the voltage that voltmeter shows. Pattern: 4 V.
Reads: 230 V
